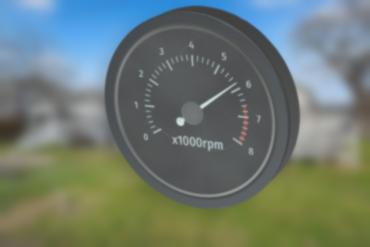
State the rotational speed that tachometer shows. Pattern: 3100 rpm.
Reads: 5800 rpm
